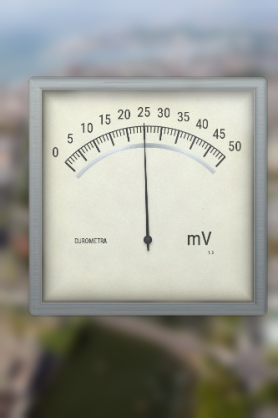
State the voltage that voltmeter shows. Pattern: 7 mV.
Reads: 25 mV
